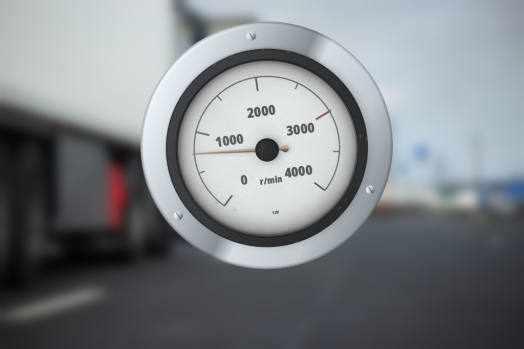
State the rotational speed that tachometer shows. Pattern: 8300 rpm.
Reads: 750 rpm
